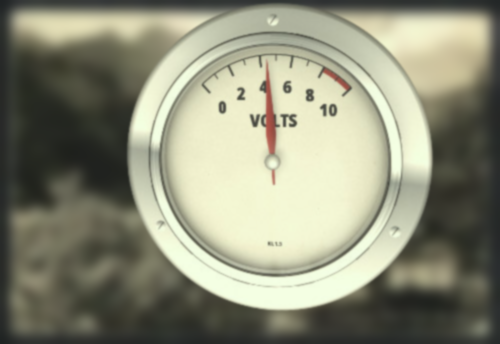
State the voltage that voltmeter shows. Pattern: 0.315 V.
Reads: 4.5 V
